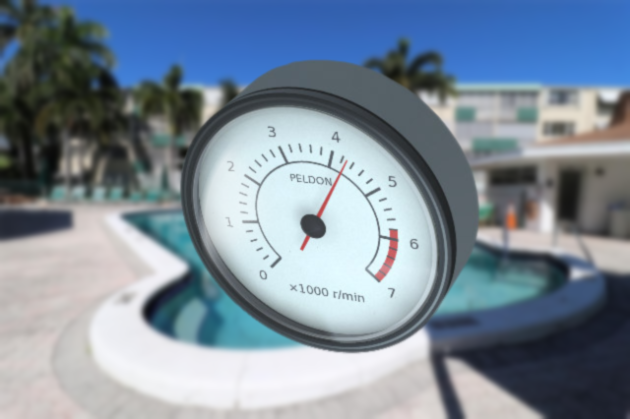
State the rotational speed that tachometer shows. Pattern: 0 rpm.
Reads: 4300 rpm
